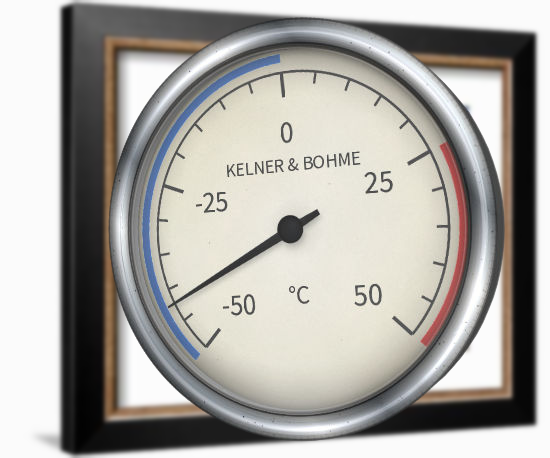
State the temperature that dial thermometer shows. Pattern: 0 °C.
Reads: -42.5 °C
